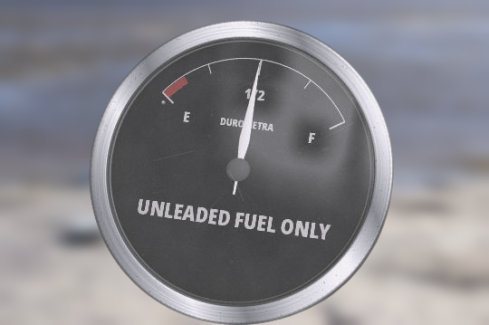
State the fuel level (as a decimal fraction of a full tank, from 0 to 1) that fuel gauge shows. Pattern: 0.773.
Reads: 0.5
